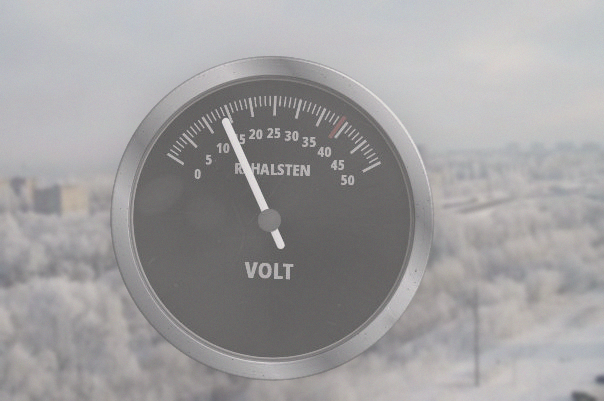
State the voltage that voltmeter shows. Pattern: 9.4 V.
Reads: 14 V
